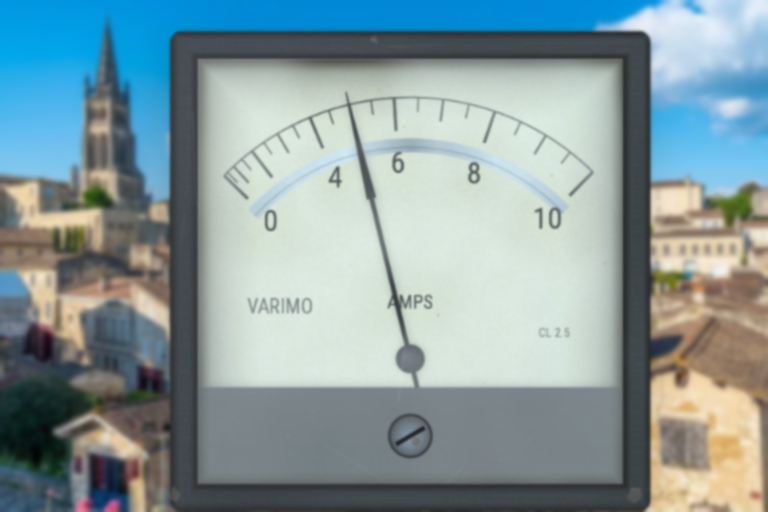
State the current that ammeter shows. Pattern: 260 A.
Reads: 5 A
